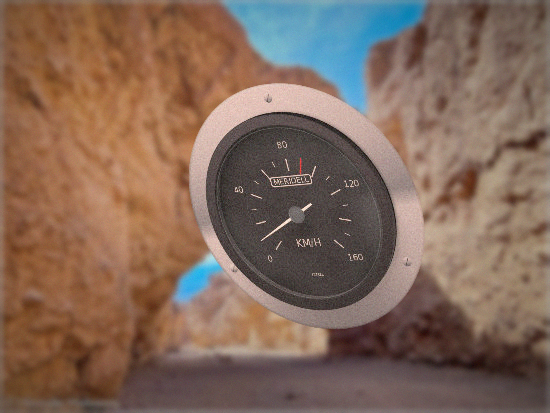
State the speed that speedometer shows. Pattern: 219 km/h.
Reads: 10 km/h
